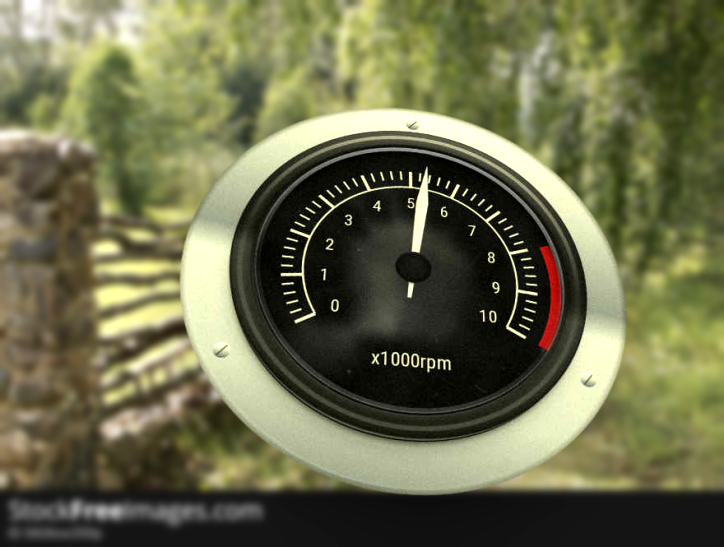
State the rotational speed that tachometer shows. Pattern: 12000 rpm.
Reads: 5300 rpm
